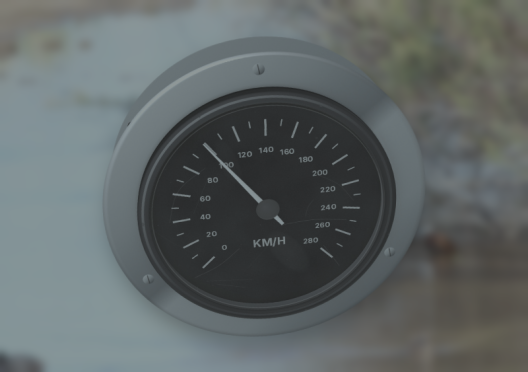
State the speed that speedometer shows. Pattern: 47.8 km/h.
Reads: 100 km/h
